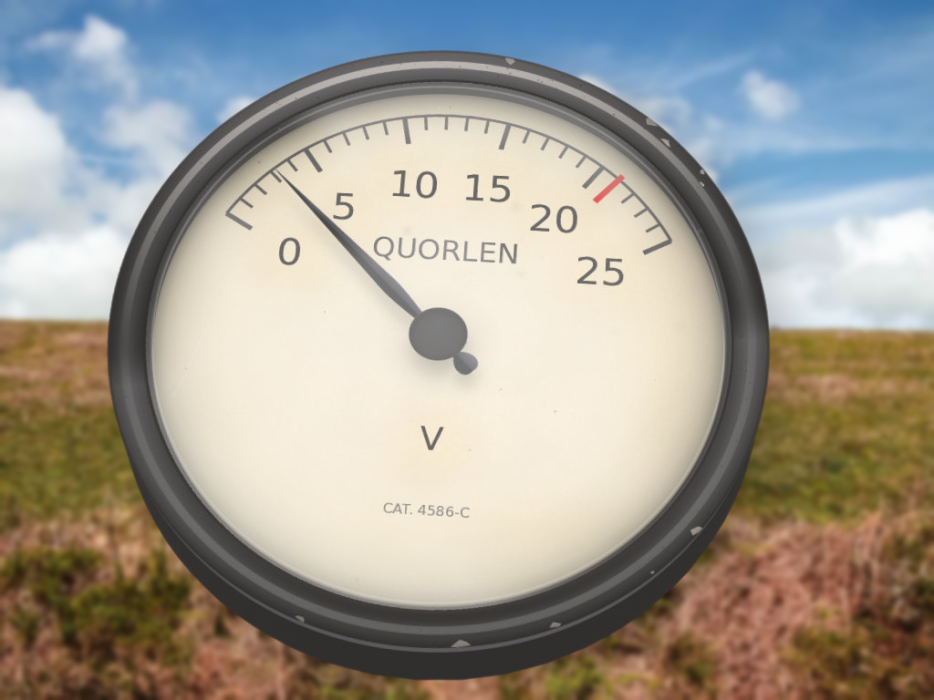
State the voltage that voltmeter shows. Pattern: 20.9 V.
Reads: 3 V
